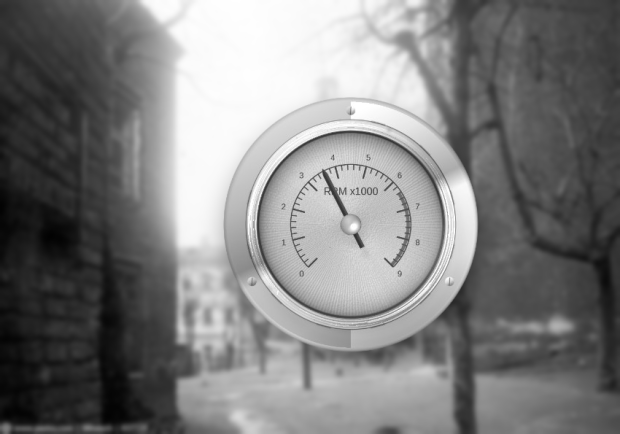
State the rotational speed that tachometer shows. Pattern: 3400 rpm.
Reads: 3600 rpm
